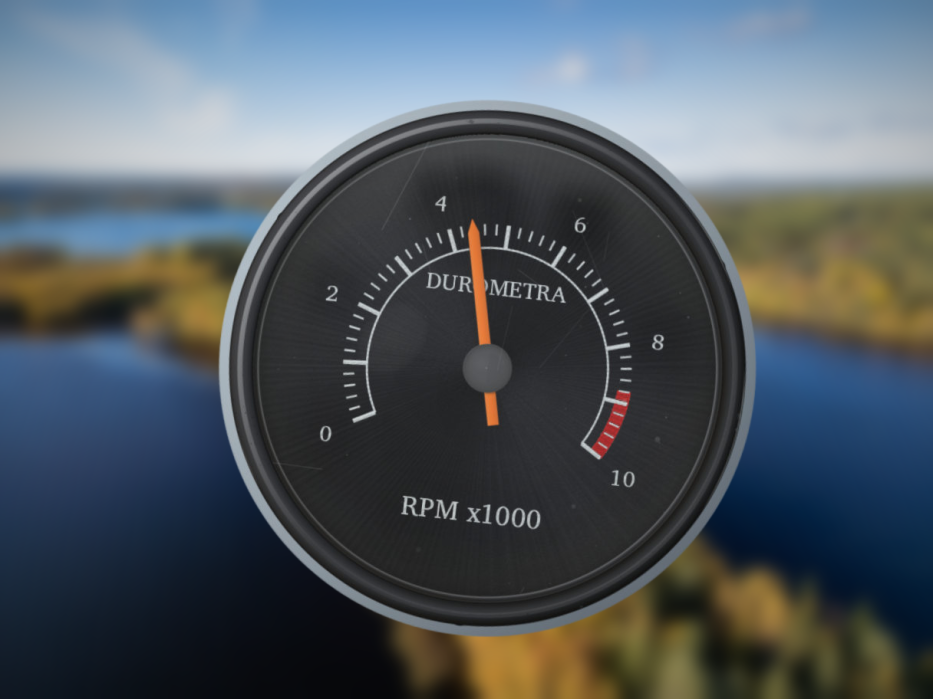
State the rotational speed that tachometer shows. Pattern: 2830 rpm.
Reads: 4400 rpm
